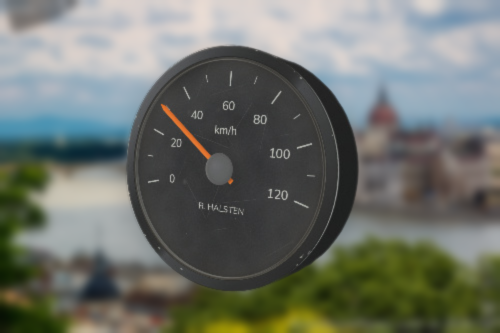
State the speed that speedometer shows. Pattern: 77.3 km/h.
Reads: 30 km/h
